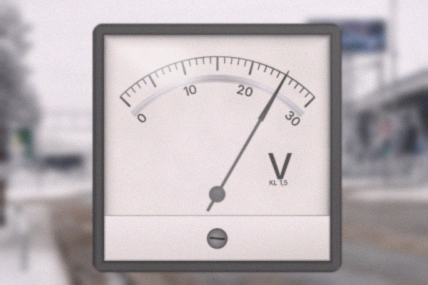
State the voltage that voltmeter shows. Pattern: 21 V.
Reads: 25 V
